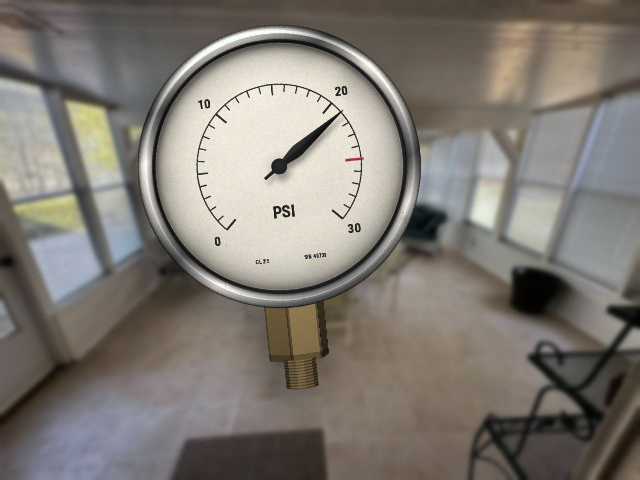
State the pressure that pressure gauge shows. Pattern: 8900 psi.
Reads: 21 psi
